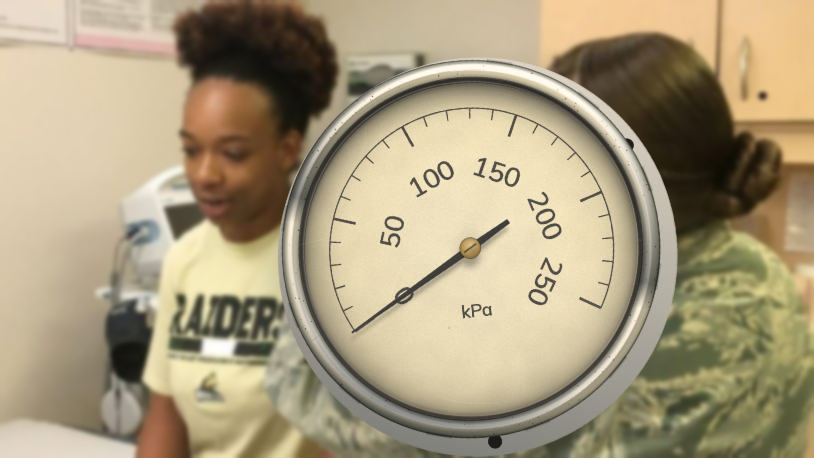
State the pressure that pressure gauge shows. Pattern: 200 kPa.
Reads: 0 kPa
